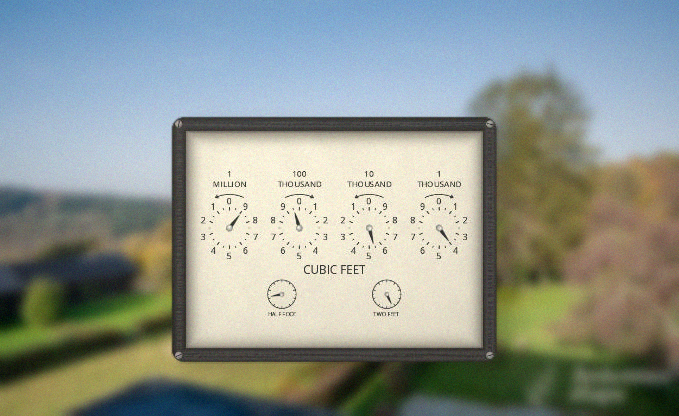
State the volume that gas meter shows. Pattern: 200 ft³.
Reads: 895400 ft³
